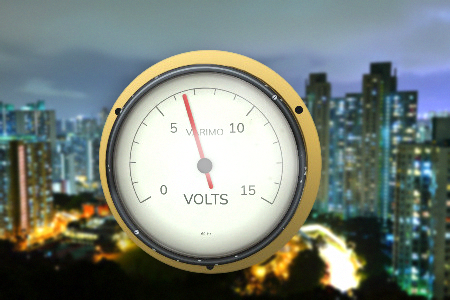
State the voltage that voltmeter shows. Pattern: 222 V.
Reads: 6.5 V
